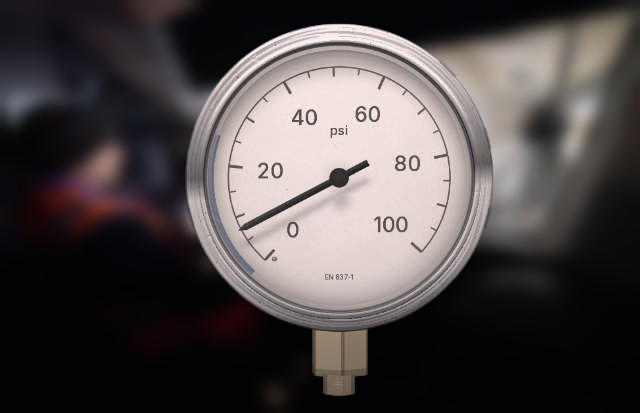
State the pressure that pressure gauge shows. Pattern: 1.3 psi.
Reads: 7.5 psi
